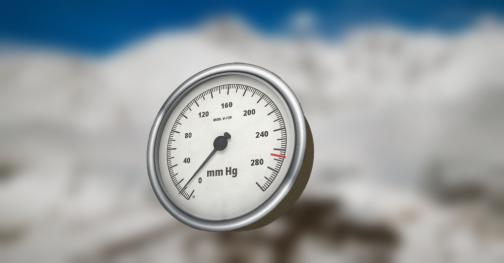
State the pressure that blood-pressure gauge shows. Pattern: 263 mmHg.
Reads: 10 mmHg
